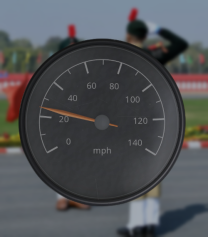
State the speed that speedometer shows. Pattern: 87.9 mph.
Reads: 25 mph
